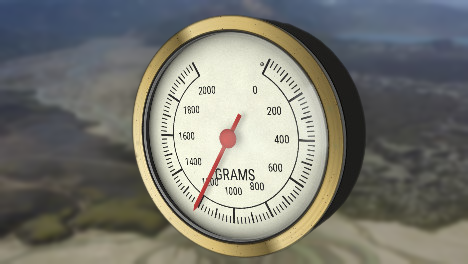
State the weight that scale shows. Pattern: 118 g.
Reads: 1200 g
